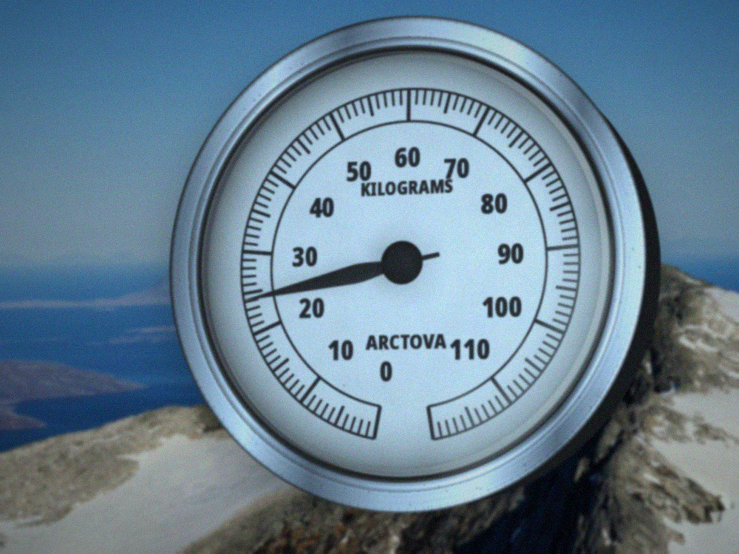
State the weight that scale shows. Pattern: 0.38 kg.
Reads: 24 kg
